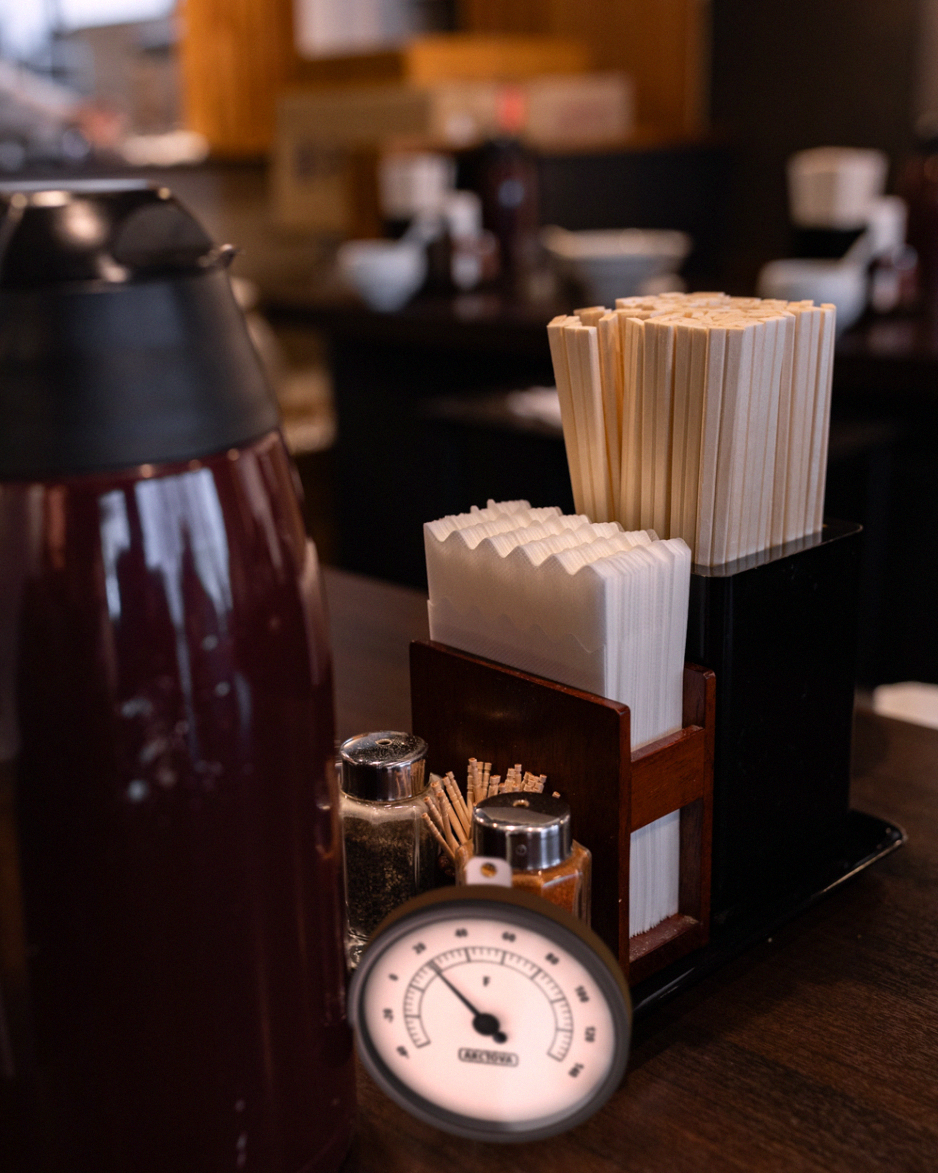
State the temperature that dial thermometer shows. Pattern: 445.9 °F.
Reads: 20 °F
